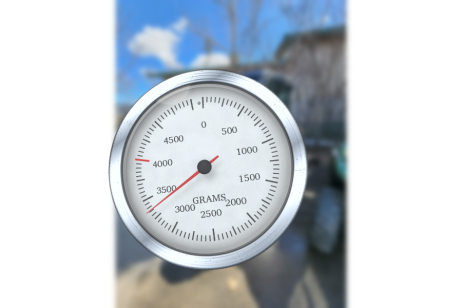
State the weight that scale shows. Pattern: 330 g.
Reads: 3350 g
